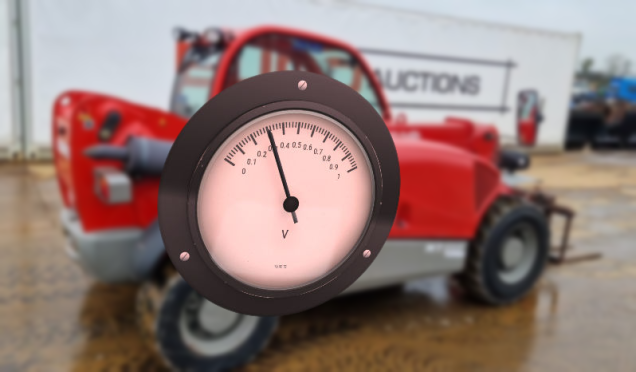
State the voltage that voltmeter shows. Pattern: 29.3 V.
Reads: 0.3 V
